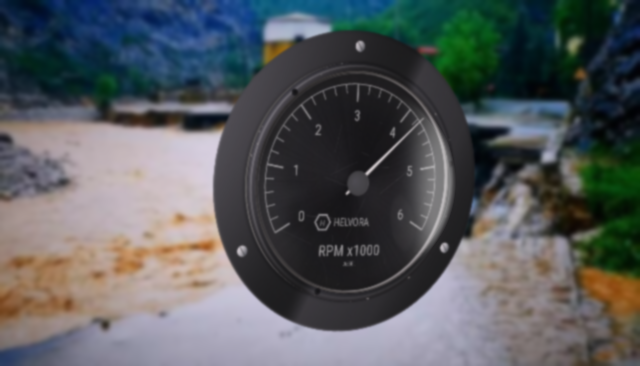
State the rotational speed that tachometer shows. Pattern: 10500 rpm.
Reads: 4200 rpm
